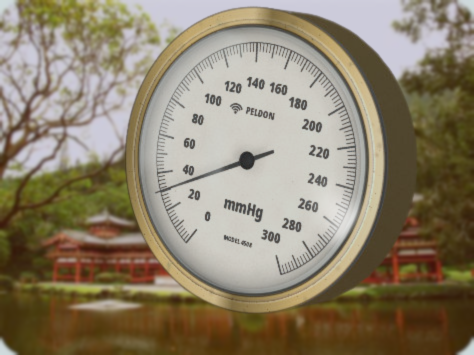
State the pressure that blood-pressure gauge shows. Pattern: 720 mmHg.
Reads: 30 mmHg
